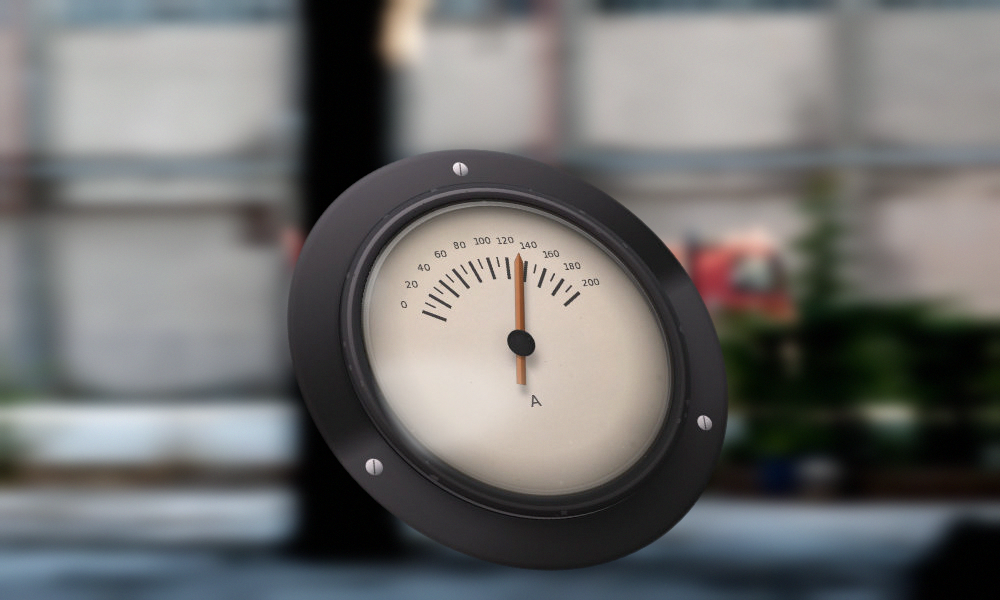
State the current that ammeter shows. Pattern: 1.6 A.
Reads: 130 A
